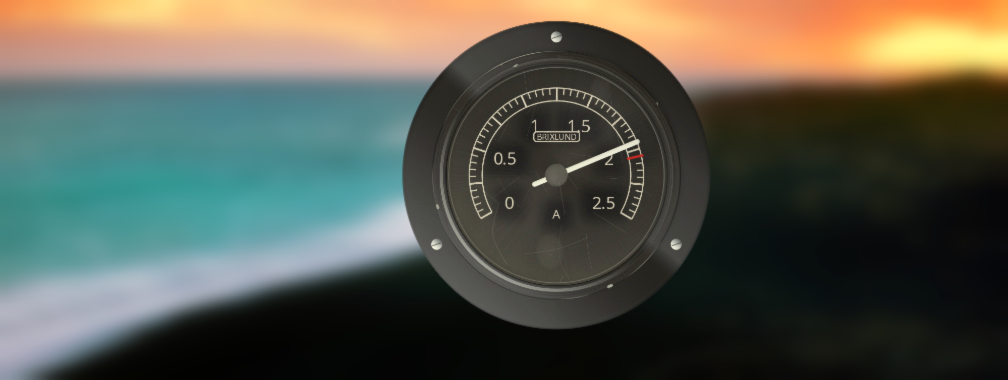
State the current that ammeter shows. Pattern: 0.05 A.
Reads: 1.95 A
